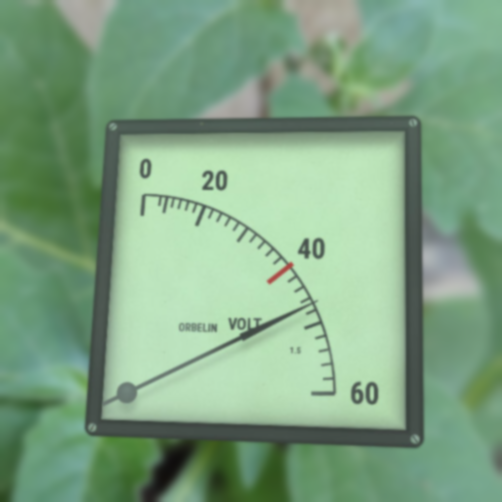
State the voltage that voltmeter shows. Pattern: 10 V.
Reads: 47 V
